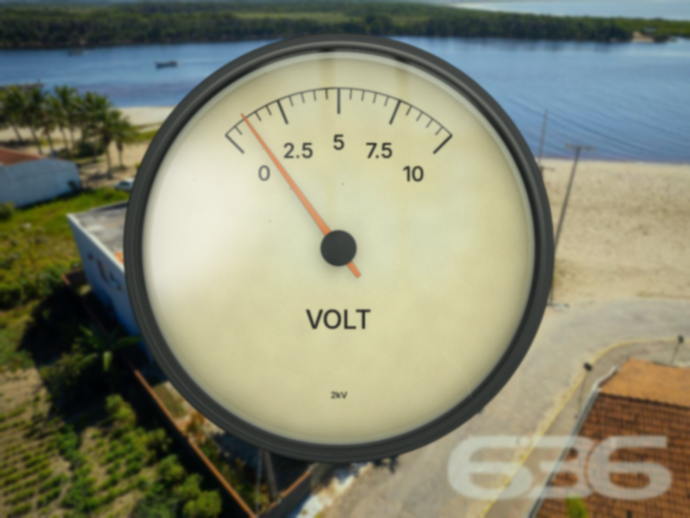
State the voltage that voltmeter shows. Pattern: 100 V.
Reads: 1 V
